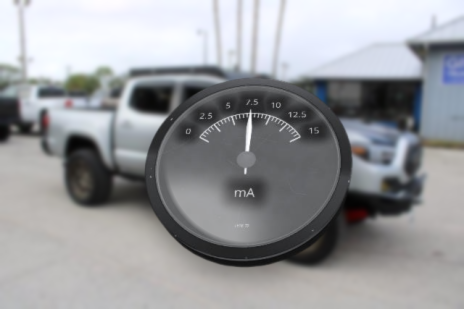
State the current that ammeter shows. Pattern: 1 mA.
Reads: 7.5 mA
